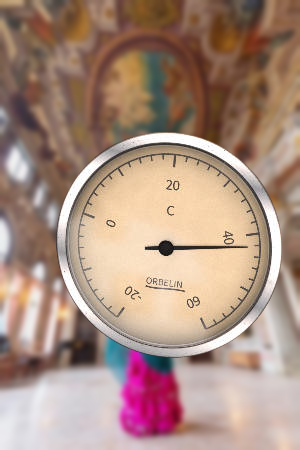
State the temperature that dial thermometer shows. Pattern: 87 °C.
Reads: 42 °C
